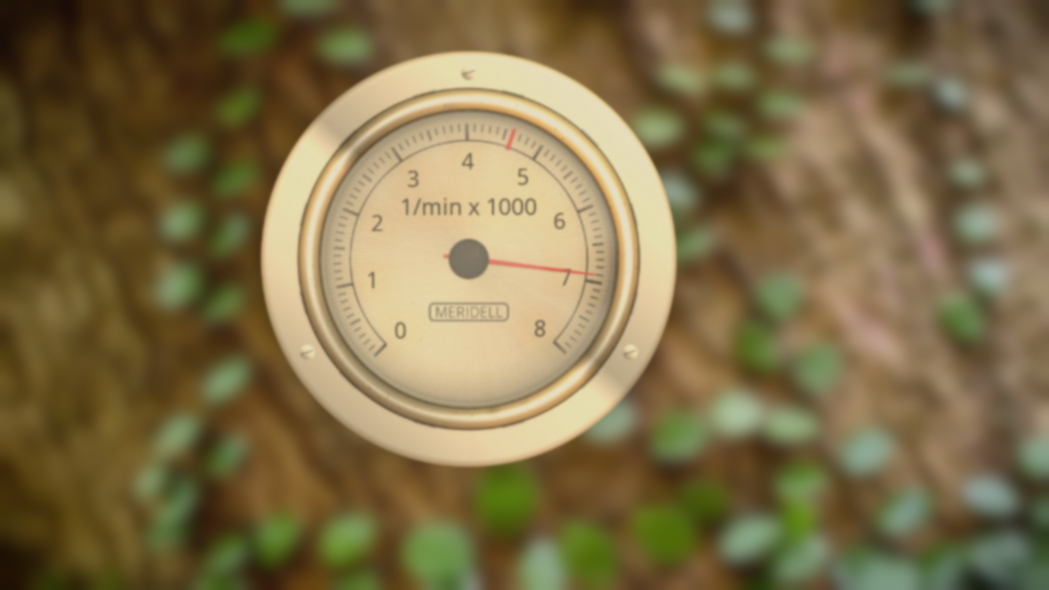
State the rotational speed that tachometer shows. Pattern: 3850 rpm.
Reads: 6900 rpm
